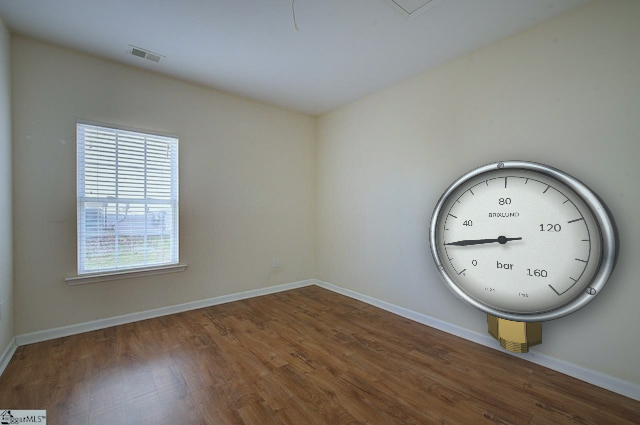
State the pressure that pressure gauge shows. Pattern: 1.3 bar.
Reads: 20 bar
